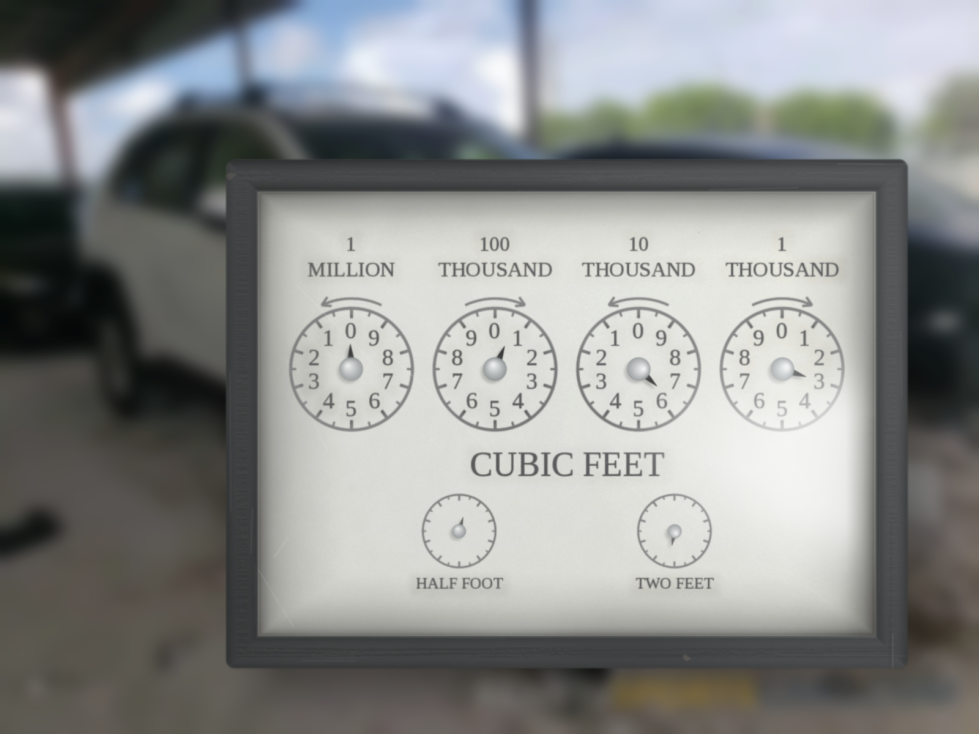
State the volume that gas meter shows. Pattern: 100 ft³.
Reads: 6300 ft³
